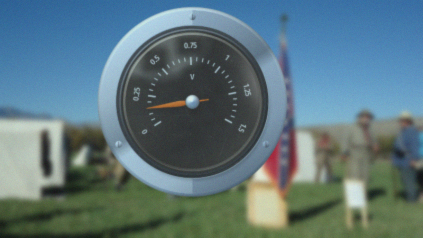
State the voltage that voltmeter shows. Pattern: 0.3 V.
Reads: 0.15 V
